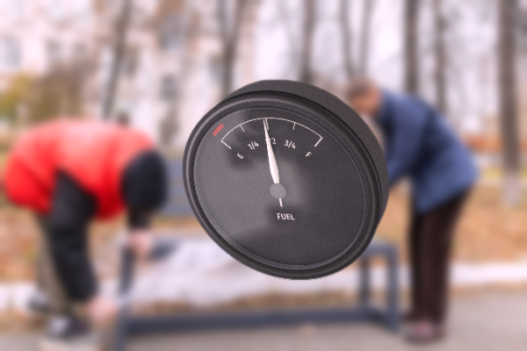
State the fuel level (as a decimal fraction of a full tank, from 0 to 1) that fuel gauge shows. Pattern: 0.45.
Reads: 0.5
